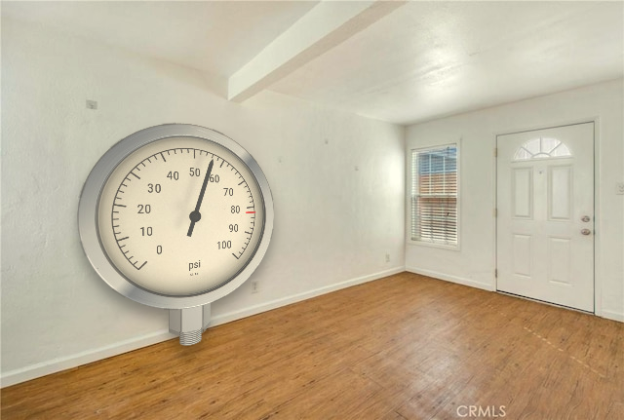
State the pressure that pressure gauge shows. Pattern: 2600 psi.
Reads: 56 psi
